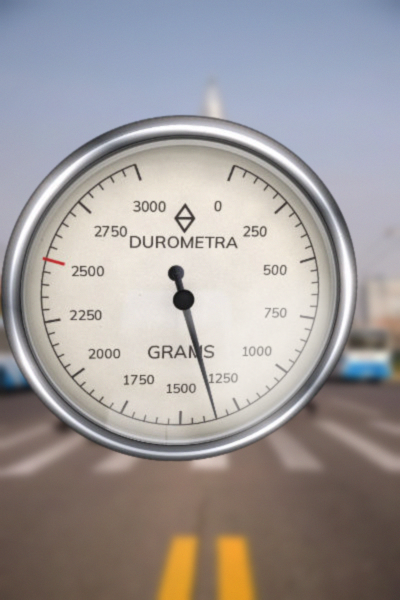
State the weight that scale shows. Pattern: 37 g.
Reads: 1350 g
